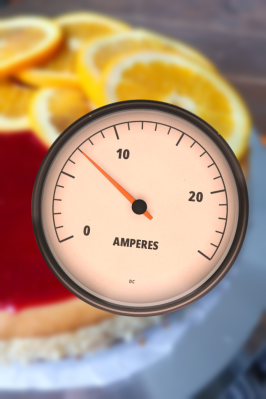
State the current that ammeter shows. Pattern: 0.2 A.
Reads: 7 A
